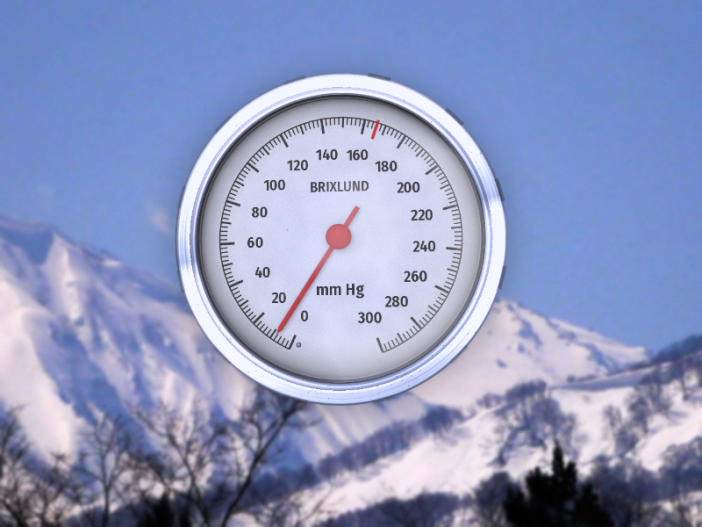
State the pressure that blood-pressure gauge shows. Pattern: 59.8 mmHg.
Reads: 8 mmHg
